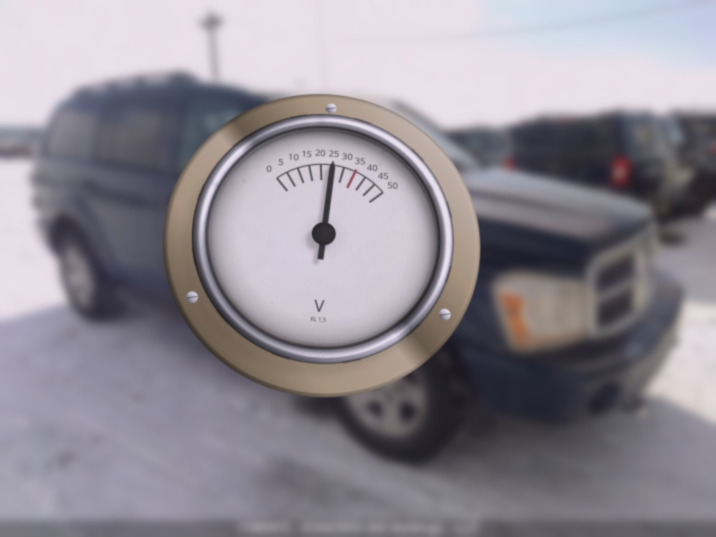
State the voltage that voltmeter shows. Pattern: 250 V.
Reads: 25 V
